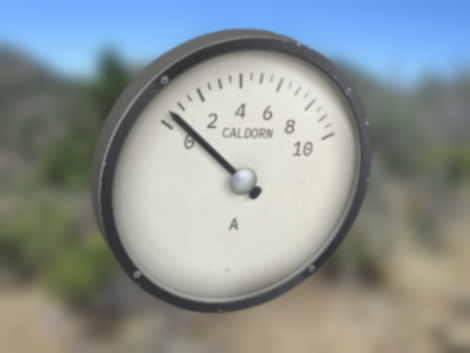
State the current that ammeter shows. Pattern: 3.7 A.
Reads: 0.5 A
